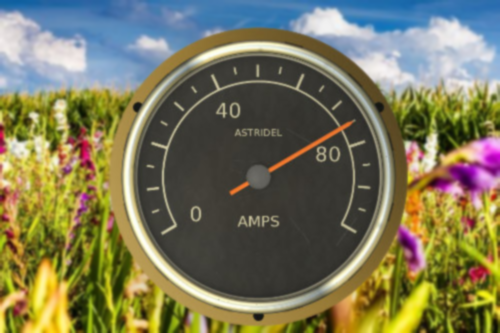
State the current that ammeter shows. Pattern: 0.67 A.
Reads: 75 A
